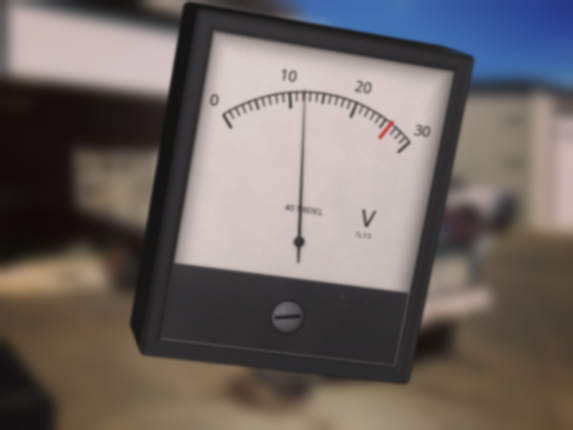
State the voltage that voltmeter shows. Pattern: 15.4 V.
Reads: 12 V
